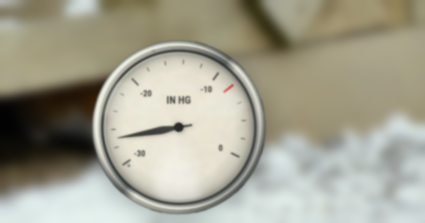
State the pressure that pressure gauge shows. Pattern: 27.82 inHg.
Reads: -27 inHg
